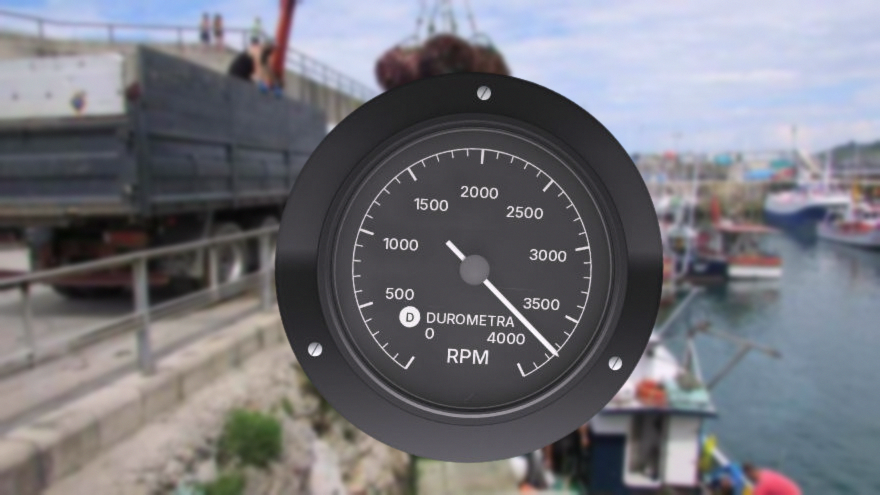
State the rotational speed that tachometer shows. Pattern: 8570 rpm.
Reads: 3750 rpm
